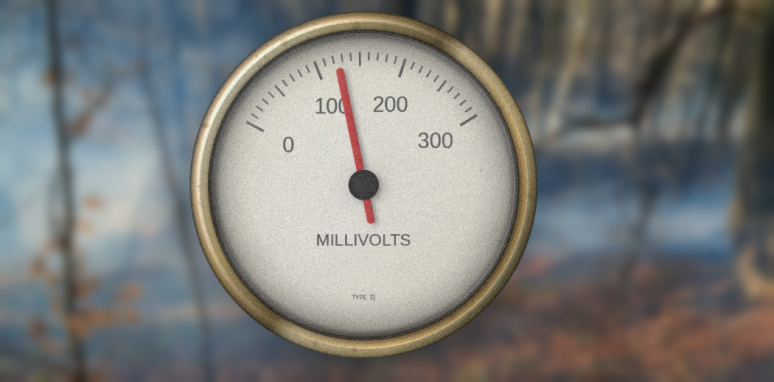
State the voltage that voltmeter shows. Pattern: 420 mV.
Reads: 125 mV
